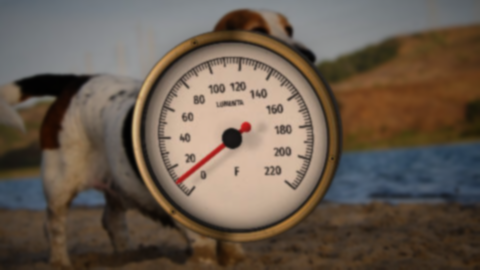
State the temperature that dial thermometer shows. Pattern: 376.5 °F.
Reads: 10 °F
